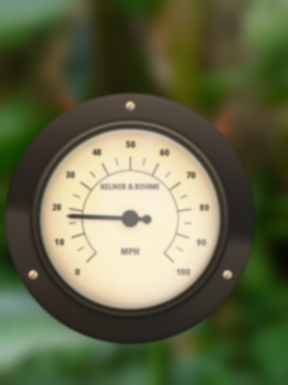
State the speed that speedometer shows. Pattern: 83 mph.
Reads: 17.5 mph
